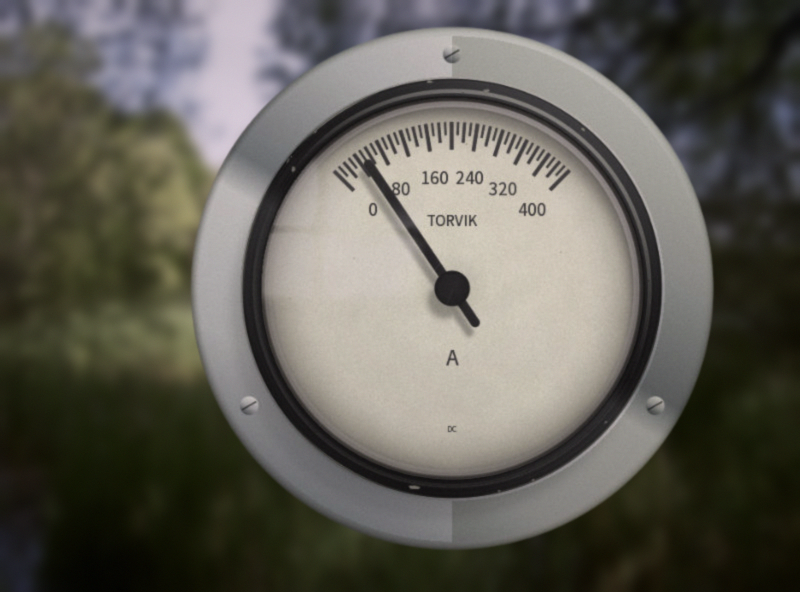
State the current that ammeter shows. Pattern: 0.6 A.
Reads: 50 A
